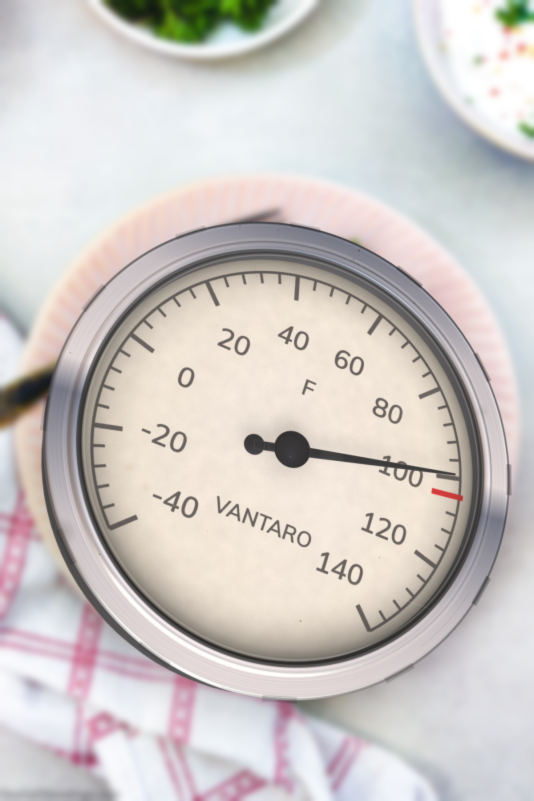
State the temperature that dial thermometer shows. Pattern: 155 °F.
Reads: 100 °F
